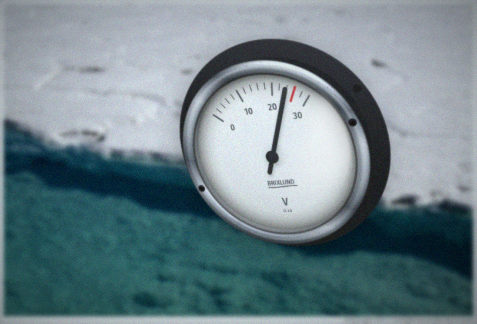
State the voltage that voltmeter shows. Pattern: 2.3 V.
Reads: 24 V
